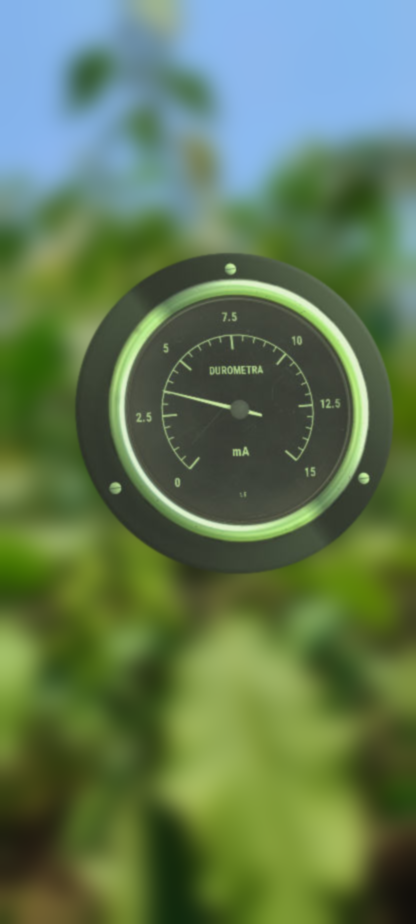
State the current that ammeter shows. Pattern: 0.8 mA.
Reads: 3.5 mA
